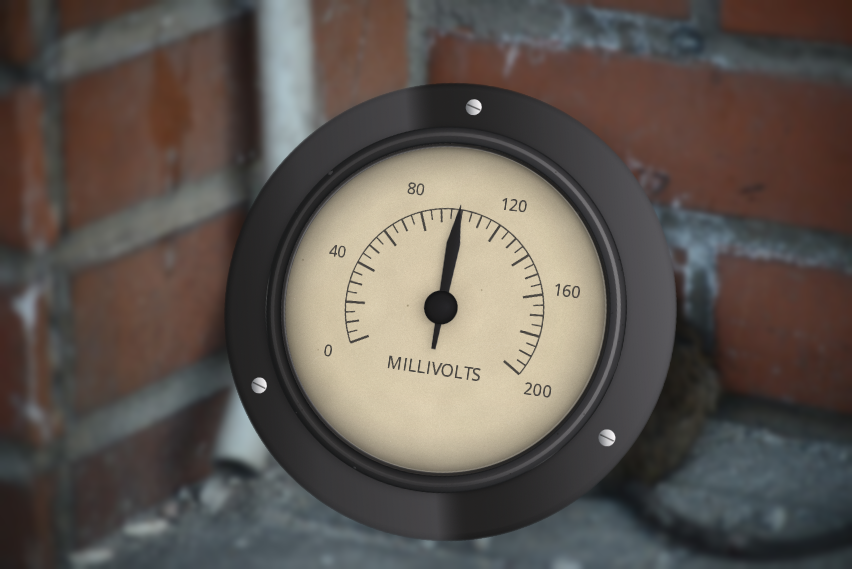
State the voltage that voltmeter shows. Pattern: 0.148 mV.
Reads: 100 mV
